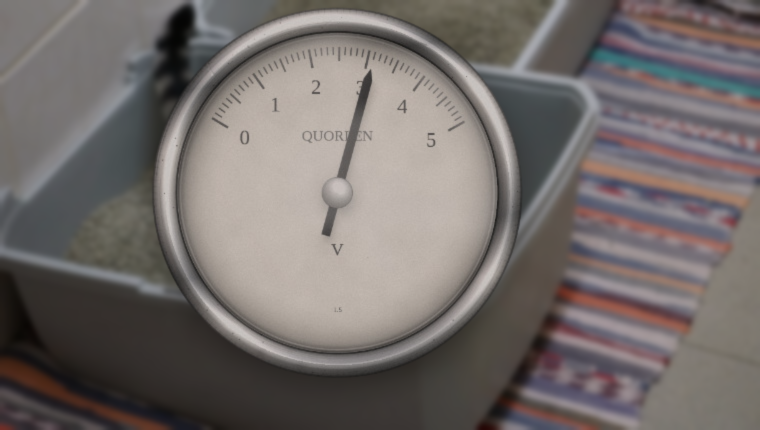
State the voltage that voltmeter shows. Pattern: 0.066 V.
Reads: 3.1 V
